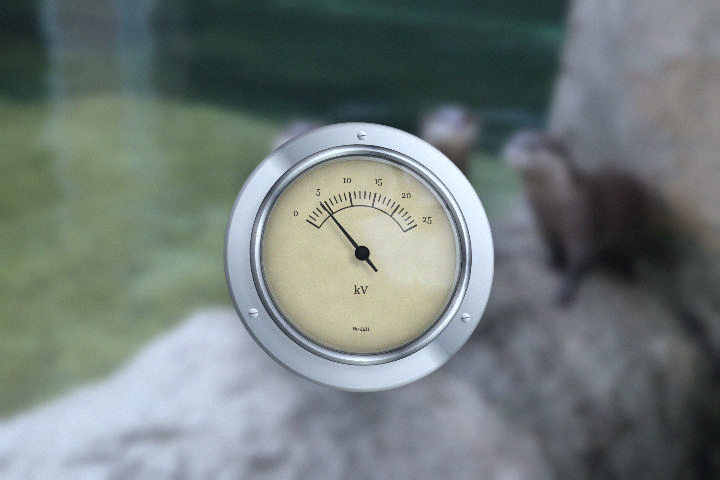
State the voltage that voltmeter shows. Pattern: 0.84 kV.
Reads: 4 kV
